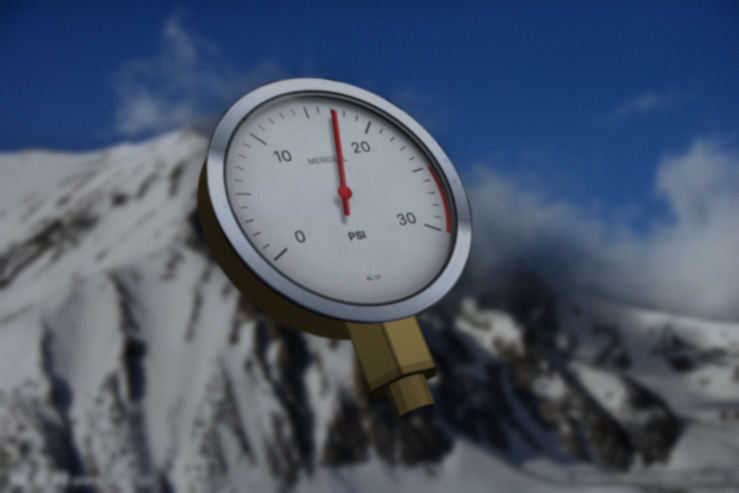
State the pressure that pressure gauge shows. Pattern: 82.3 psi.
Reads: 17 psi
